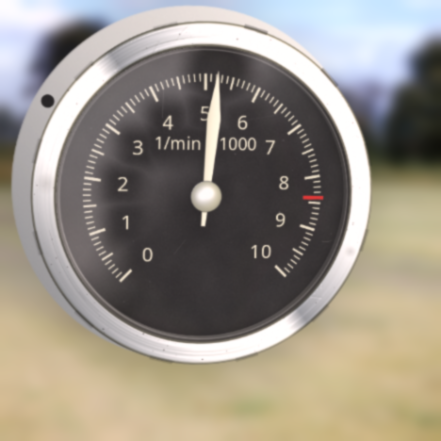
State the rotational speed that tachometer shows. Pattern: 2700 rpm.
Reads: 5200 rpm
